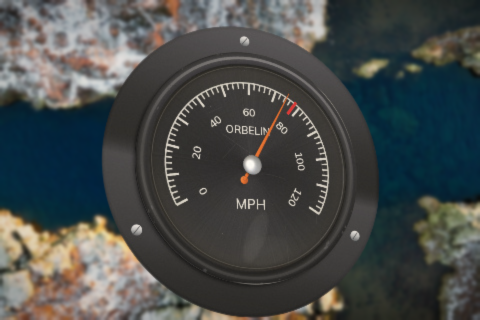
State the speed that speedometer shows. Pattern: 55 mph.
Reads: 74 mph
